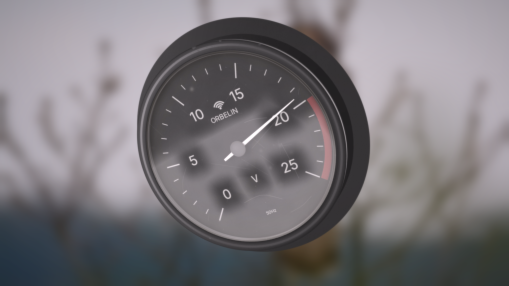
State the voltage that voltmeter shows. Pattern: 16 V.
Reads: 19.5 V
